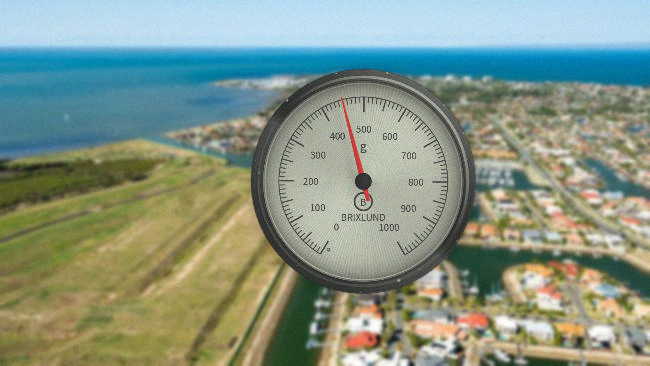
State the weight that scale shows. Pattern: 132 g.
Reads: 450 g
